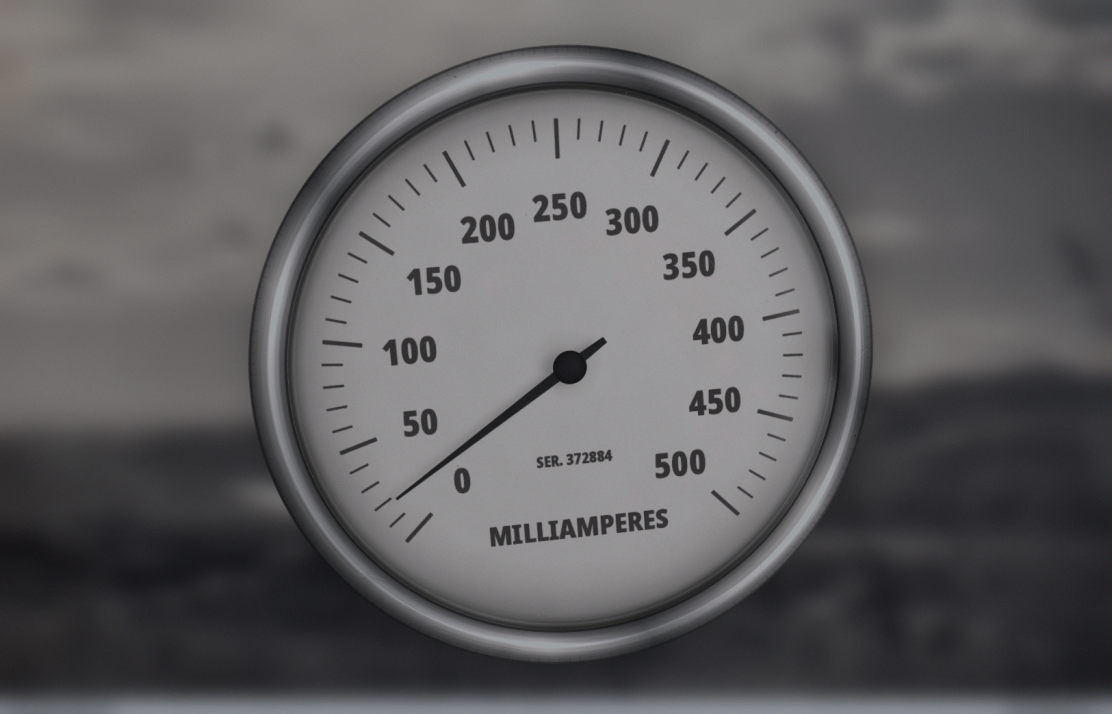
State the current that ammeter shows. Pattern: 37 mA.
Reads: 20 mA
